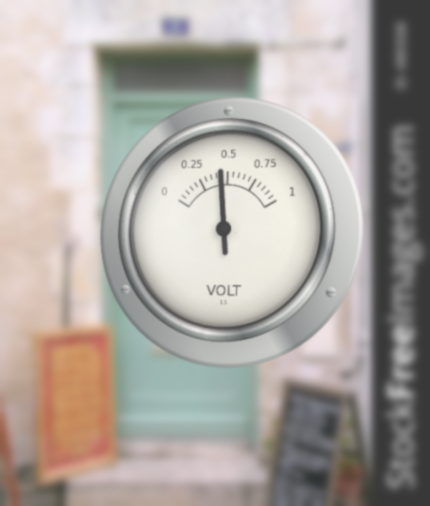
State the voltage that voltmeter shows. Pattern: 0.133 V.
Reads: 0.45 V
